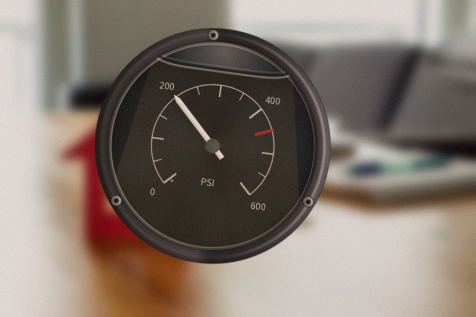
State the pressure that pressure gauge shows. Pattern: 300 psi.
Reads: 200 psi
